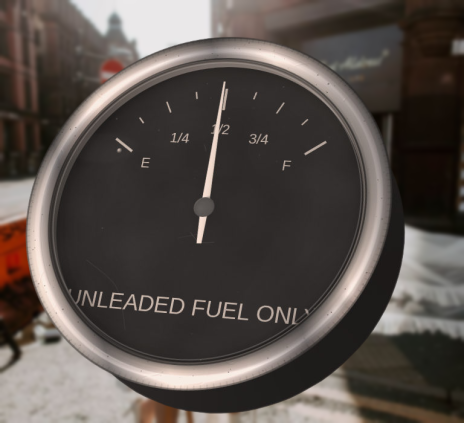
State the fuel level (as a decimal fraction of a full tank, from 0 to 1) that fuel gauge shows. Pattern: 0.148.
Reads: 0.5
